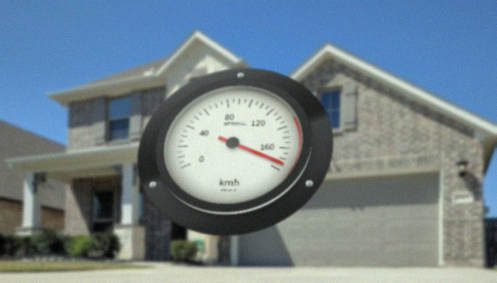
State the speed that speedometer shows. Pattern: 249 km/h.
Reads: 175 km/h
